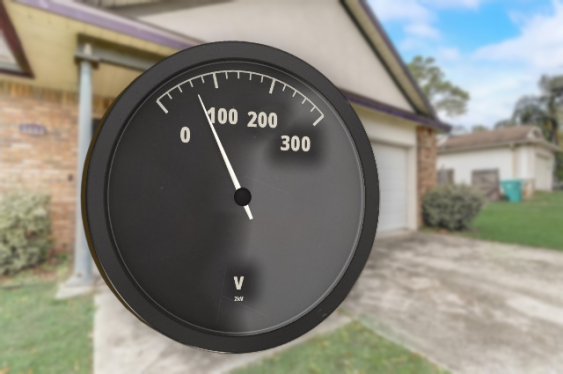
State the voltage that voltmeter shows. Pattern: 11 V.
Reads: 60 V
